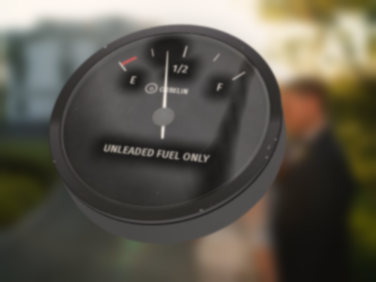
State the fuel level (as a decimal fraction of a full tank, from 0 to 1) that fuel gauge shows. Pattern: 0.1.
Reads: 0.375
